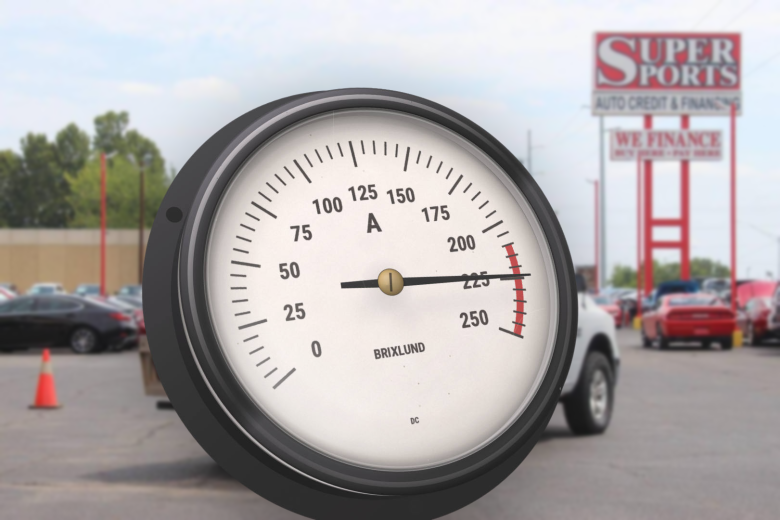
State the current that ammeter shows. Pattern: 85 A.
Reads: 225 A
